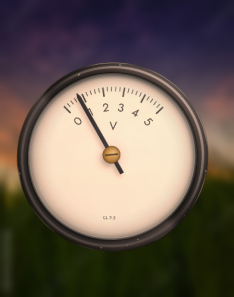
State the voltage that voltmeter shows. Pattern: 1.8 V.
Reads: 0.8 V
